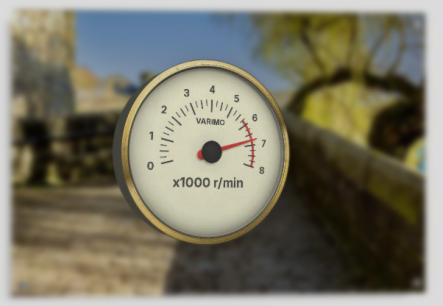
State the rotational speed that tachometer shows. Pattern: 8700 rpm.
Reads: 6750 rpm
